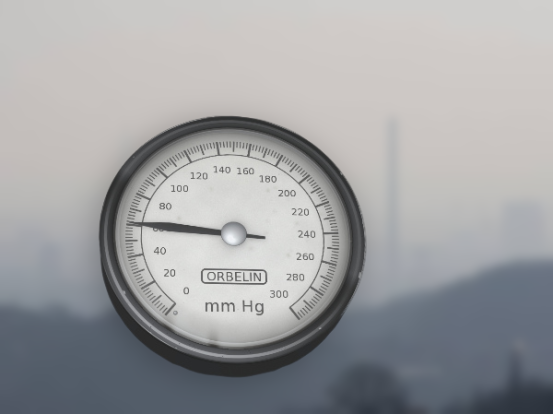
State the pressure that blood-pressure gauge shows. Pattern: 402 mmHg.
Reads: 60 mmHg
